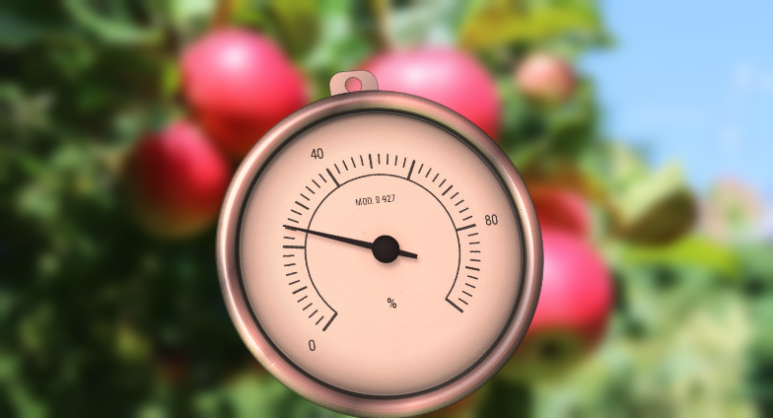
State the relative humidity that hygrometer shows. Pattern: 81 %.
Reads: 24 %
